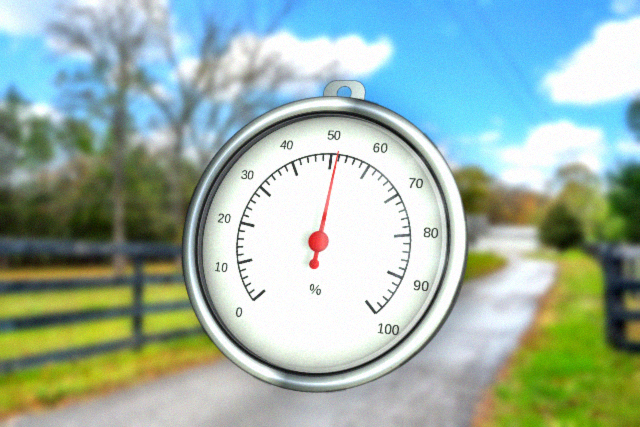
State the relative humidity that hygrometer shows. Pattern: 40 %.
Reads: 52 %
